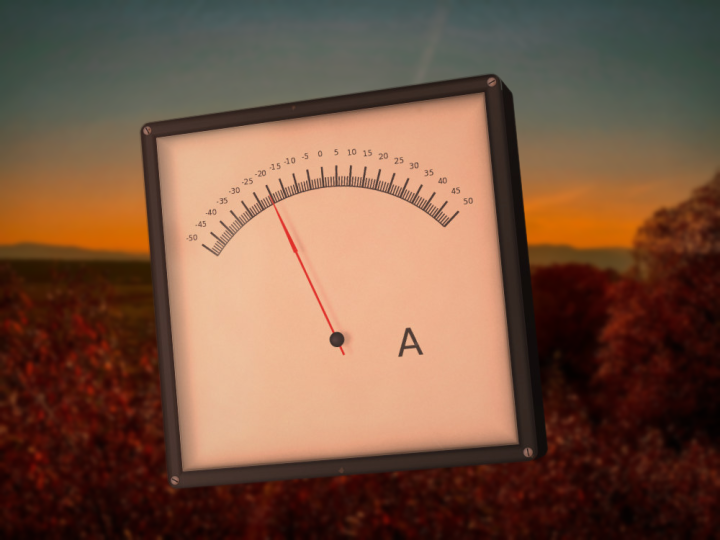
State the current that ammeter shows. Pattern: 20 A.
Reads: -20 A
